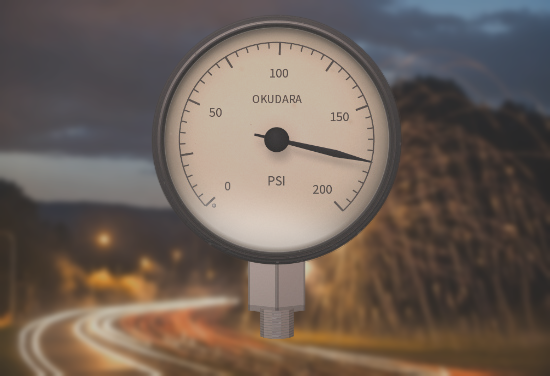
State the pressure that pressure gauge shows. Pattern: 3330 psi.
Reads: 175 psi
